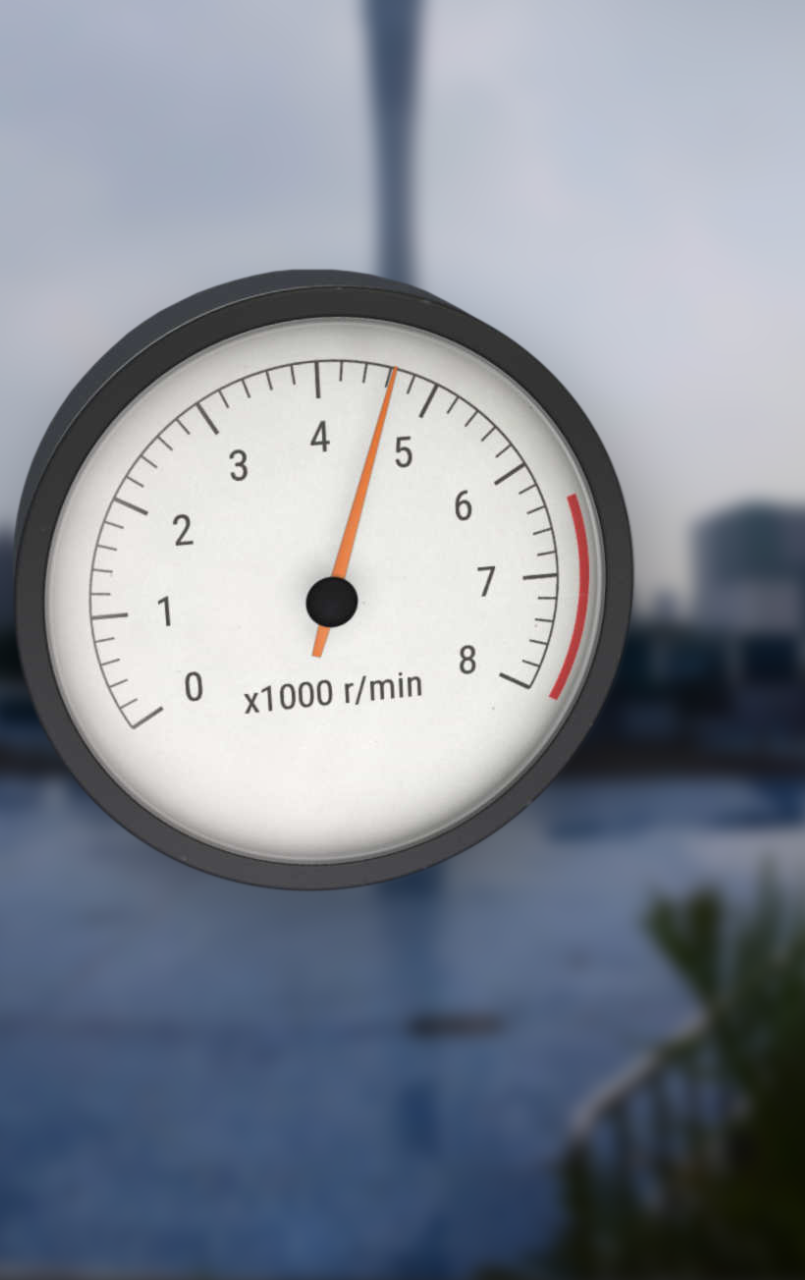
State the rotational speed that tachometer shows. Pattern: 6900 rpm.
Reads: 4600 rpm
